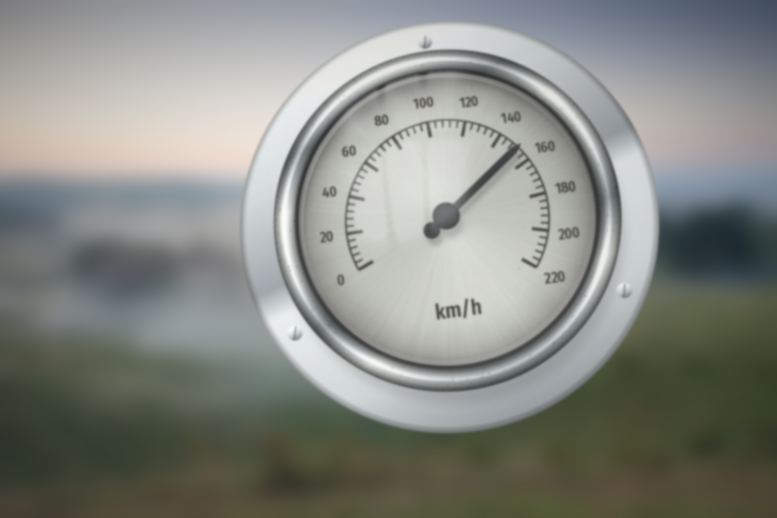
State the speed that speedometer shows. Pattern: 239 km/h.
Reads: 152 km/h
